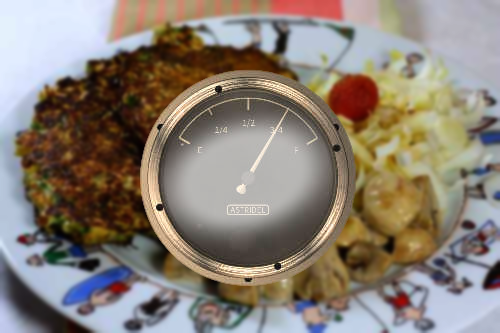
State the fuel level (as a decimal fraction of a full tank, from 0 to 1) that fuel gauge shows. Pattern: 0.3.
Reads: 0.75
